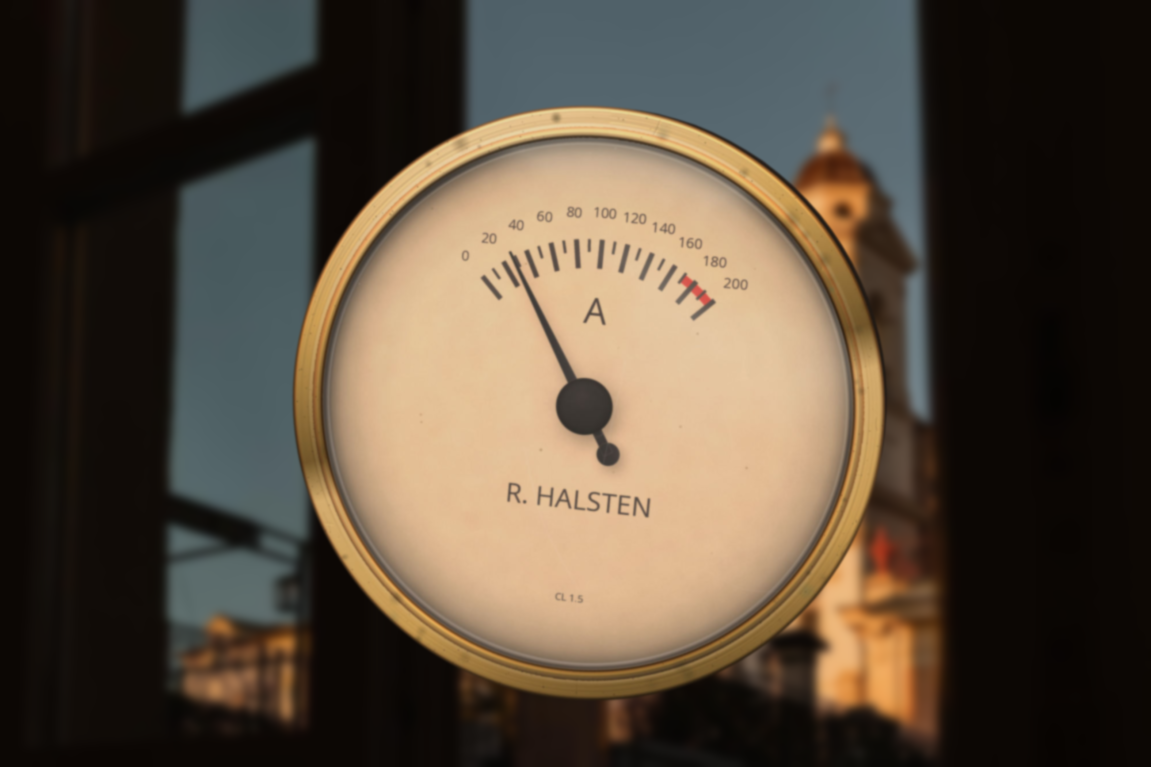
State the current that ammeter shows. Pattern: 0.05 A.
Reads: 30 A
